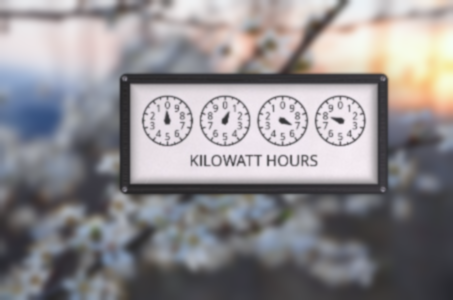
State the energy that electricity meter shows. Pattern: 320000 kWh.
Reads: 68 kWh
